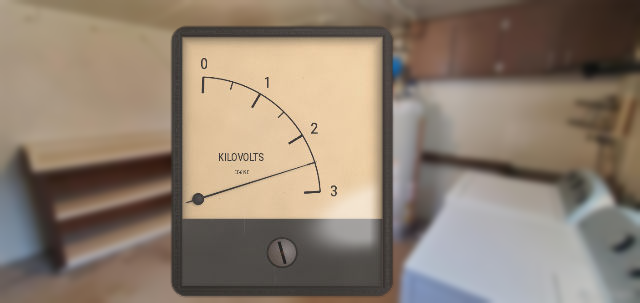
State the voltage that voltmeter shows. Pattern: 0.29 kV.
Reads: 2.5 kV
